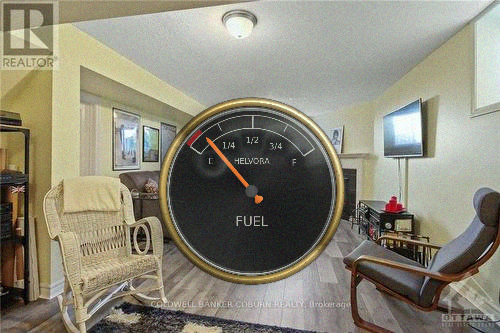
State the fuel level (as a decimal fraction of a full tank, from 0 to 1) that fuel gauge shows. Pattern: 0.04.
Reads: 0.125
